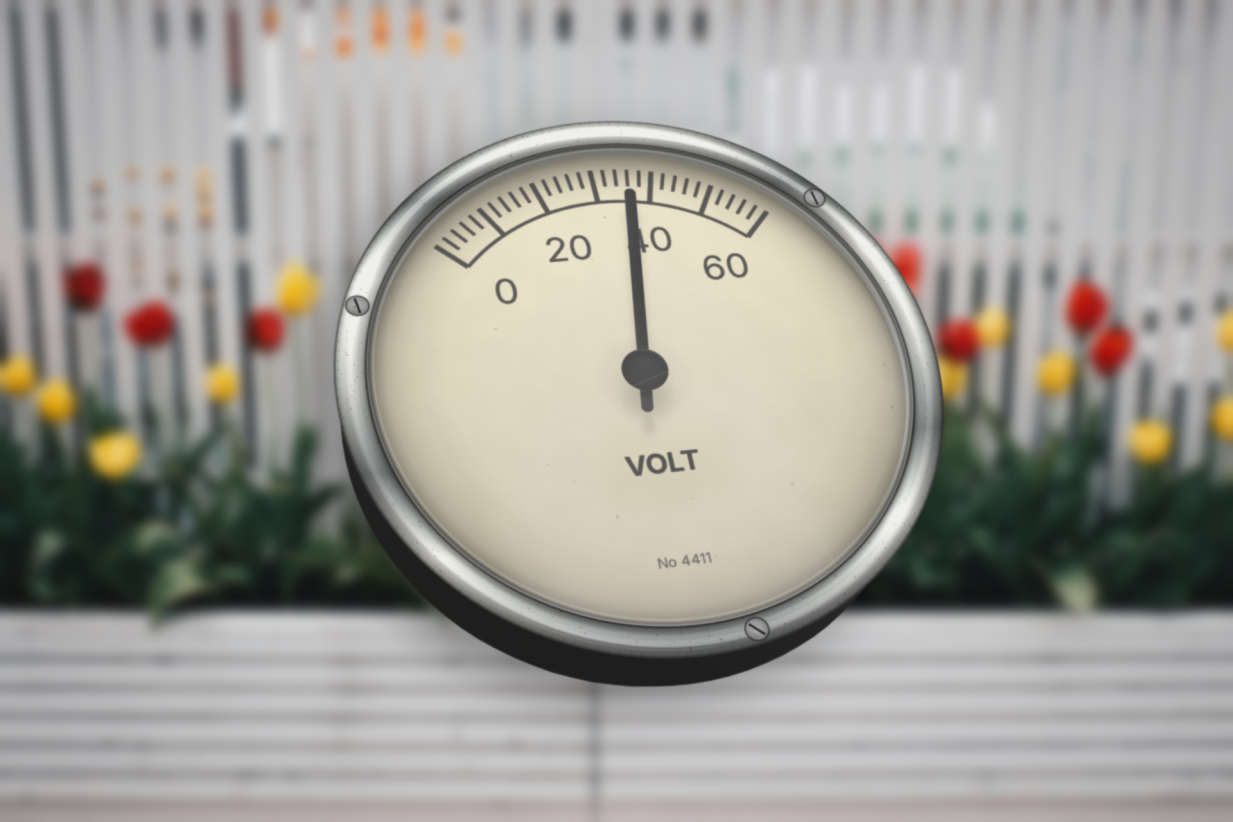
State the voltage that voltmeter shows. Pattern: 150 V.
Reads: 36 V
